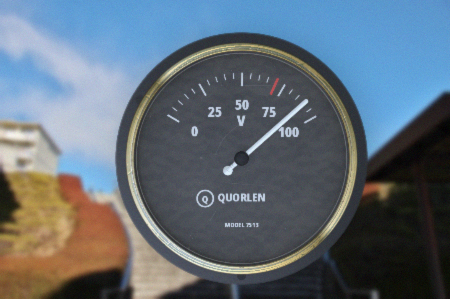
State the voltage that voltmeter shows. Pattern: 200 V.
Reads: 90 V
